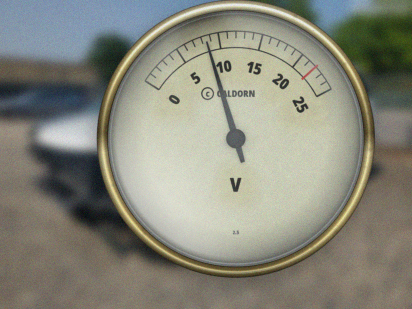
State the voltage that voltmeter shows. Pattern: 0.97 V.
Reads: 8.5 V
